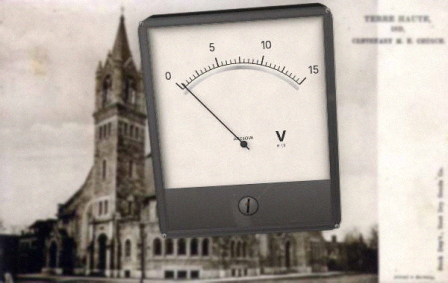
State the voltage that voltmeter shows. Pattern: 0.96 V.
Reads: 0.5 V
